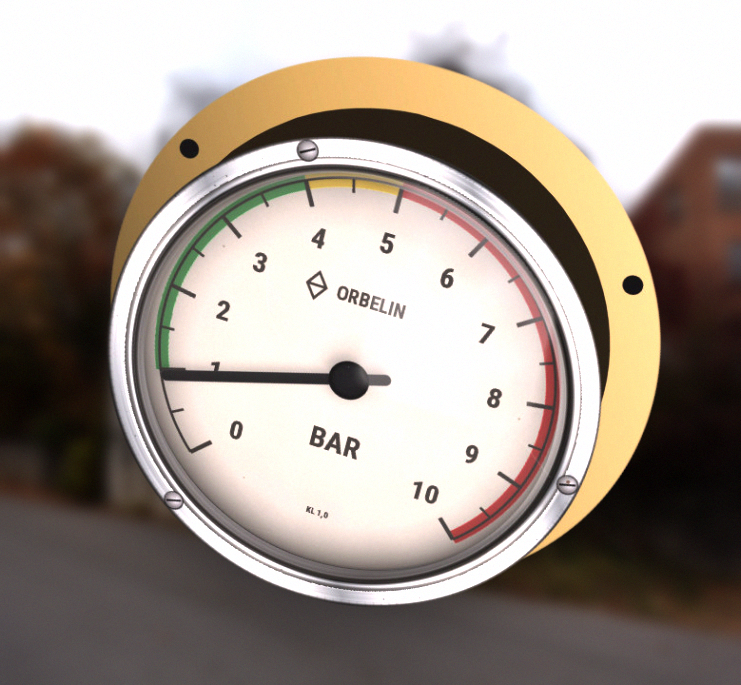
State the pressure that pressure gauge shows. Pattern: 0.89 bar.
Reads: 1 bar
